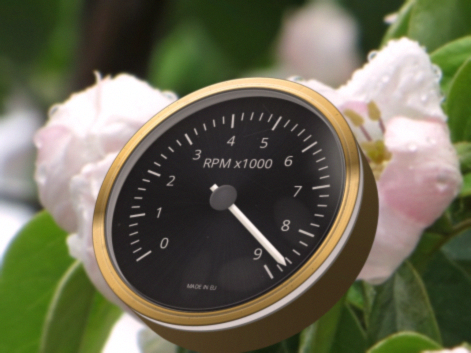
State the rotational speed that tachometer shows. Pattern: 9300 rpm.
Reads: 8700 rpm
